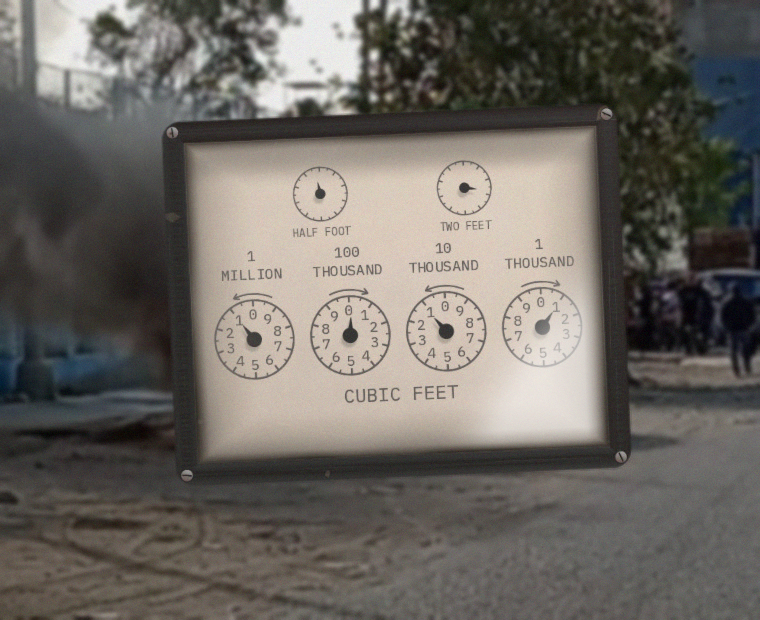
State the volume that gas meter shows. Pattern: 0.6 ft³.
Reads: 101100 ft³
